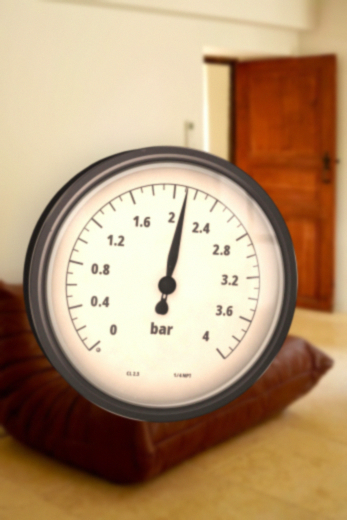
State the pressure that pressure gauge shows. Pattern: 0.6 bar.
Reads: 2.1 bar
